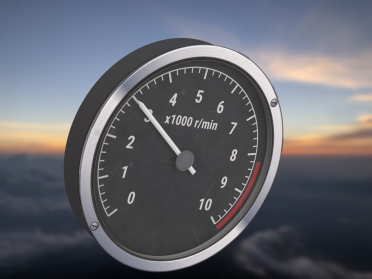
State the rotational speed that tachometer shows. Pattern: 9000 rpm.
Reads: 3000 rpm
